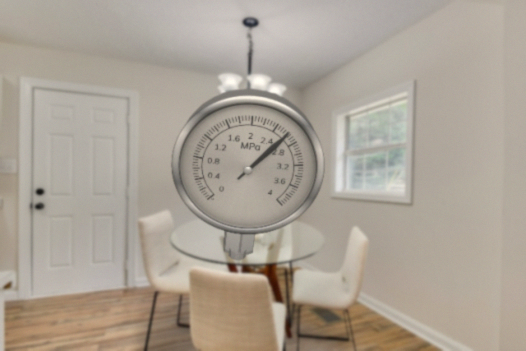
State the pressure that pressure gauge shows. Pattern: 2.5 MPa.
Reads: 2.6 MPa
